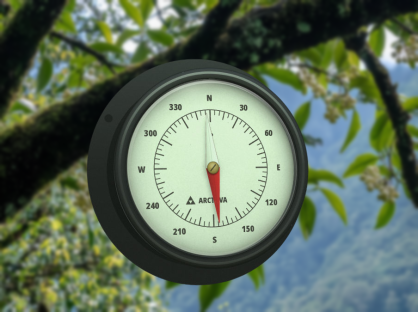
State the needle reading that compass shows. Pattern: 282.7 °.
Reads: 175 °
